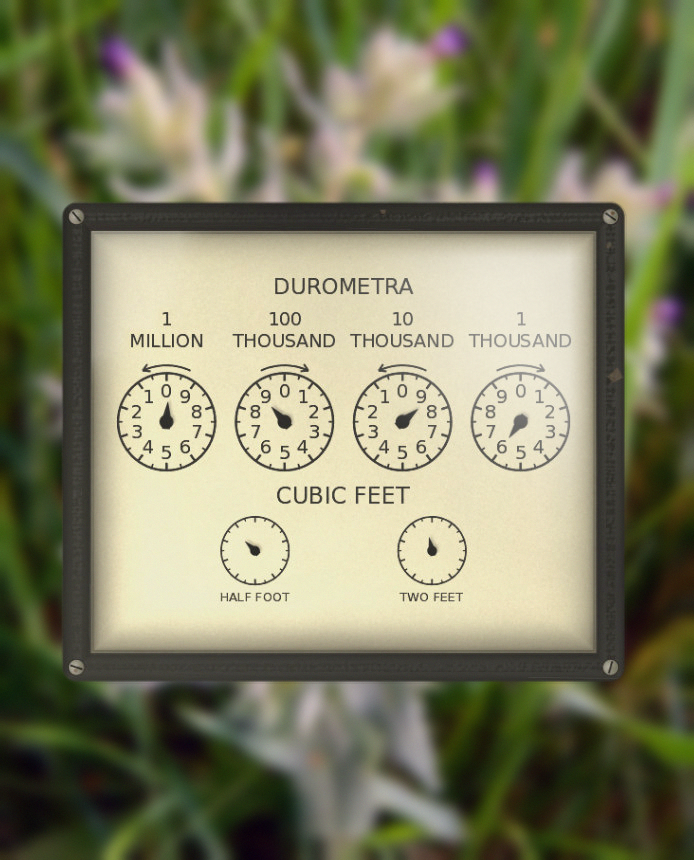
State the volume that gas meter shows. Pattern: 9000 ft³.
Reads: 988600 ft³
